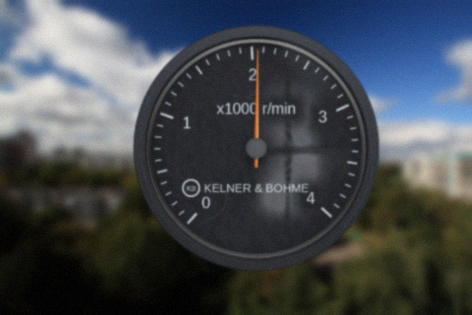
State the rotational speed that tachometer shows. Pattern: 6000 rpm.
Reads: 2050 rpm
